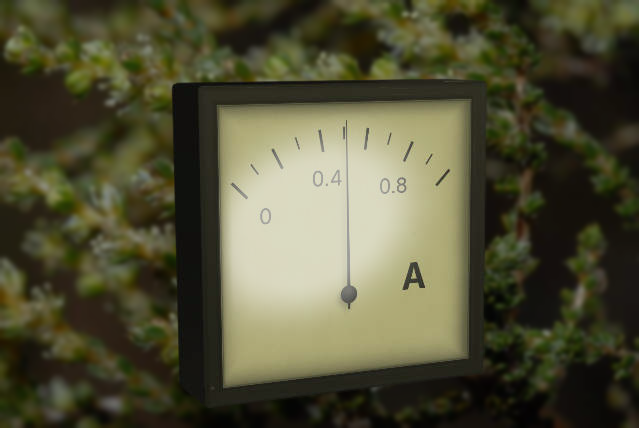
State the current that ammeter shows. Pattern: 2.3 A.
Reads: 0.5 A
